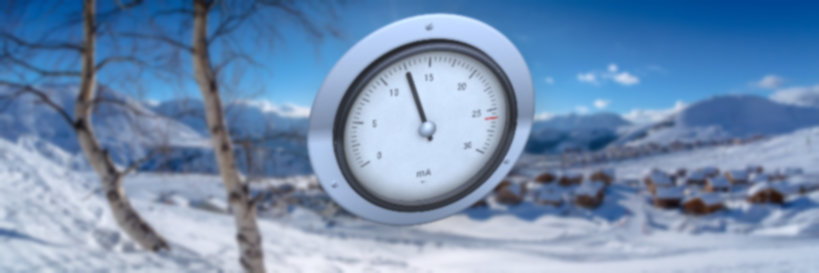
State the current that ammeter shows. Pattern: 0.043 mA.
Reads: 12.5 mA
